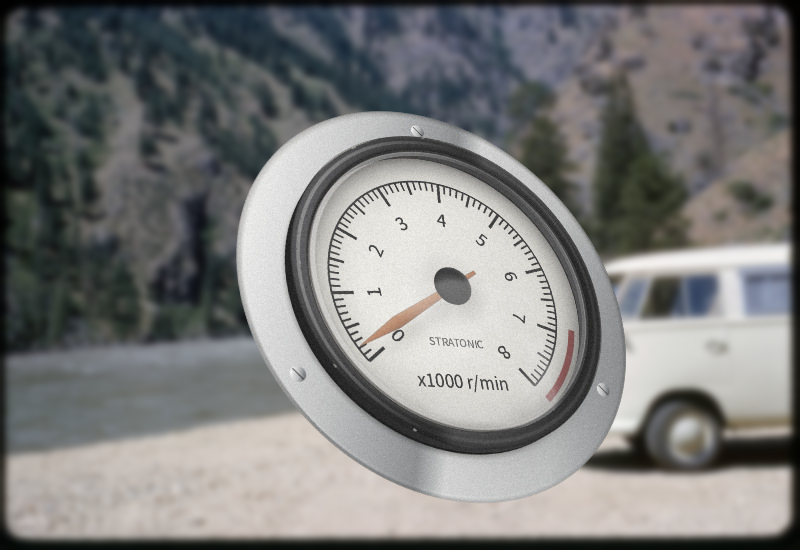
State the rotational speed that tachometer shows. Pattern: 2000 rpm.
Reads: 200 rpm
